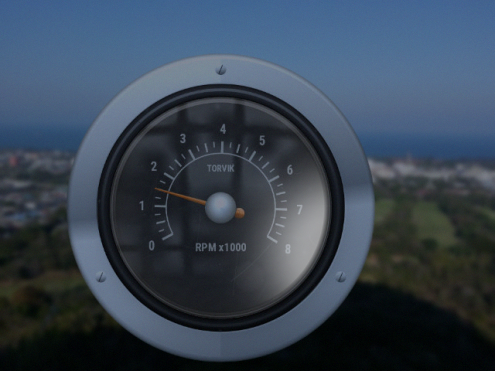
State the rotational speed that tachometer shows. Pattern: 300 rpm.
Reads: 1500 rpm
